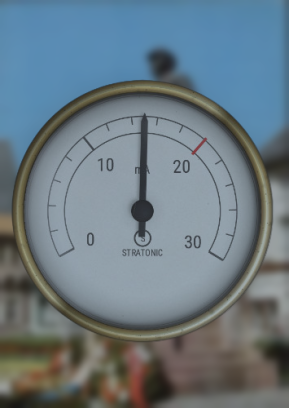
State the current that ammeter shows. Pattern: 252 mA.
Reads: 15 mA
